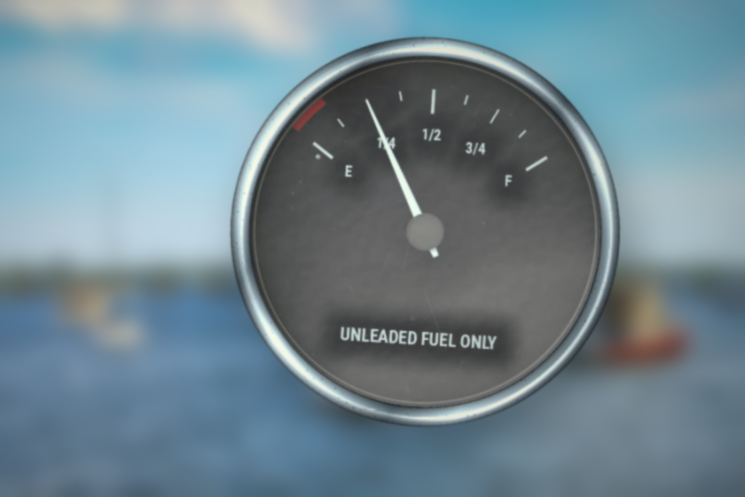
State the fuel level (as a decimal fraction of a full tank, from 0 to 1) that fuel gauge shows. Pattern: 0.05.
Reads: 0.25
